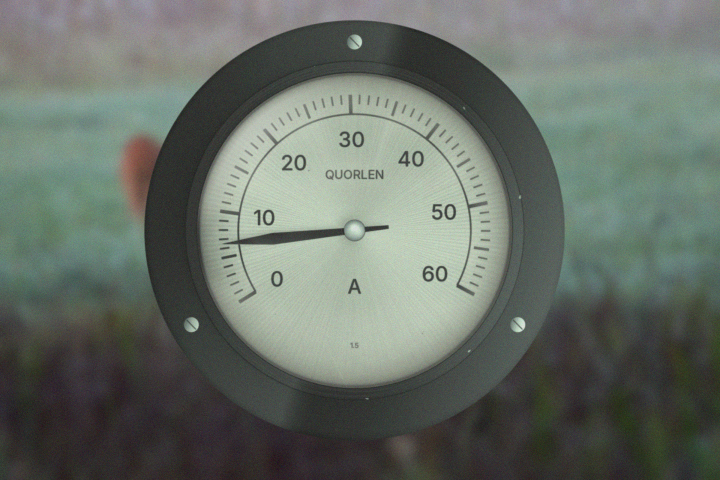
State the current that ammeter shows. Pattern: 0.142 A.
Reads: 6.5 A
